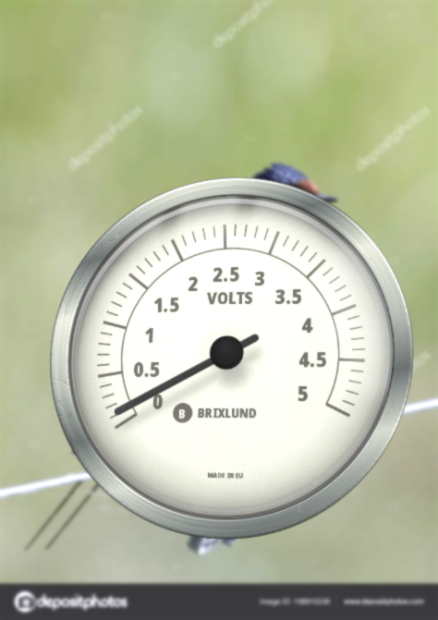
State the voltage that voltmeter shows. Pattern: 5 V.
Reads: 0.1 V
